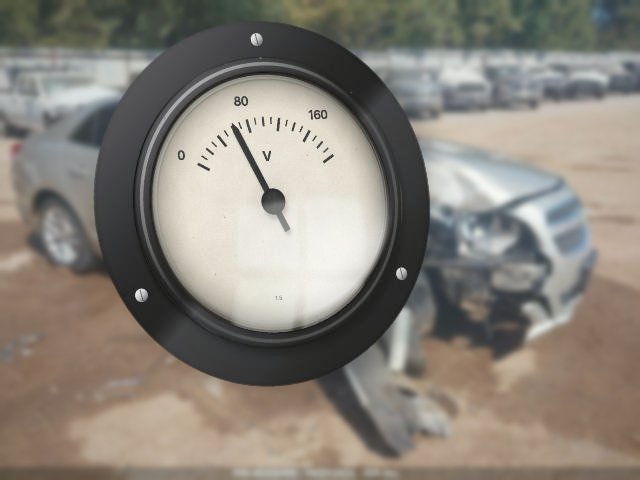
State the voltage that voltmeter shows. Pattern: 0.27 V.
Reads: 60 V
